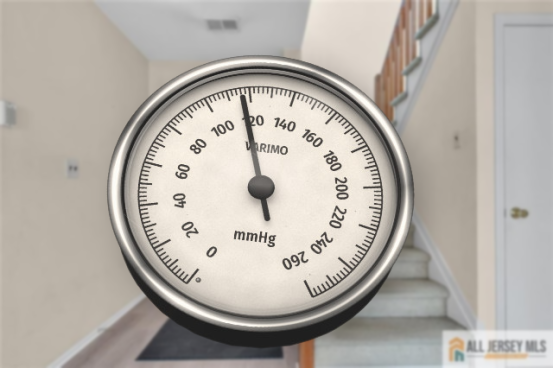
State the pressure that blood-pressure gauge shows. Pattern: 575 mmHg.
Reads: 116 mmHg
